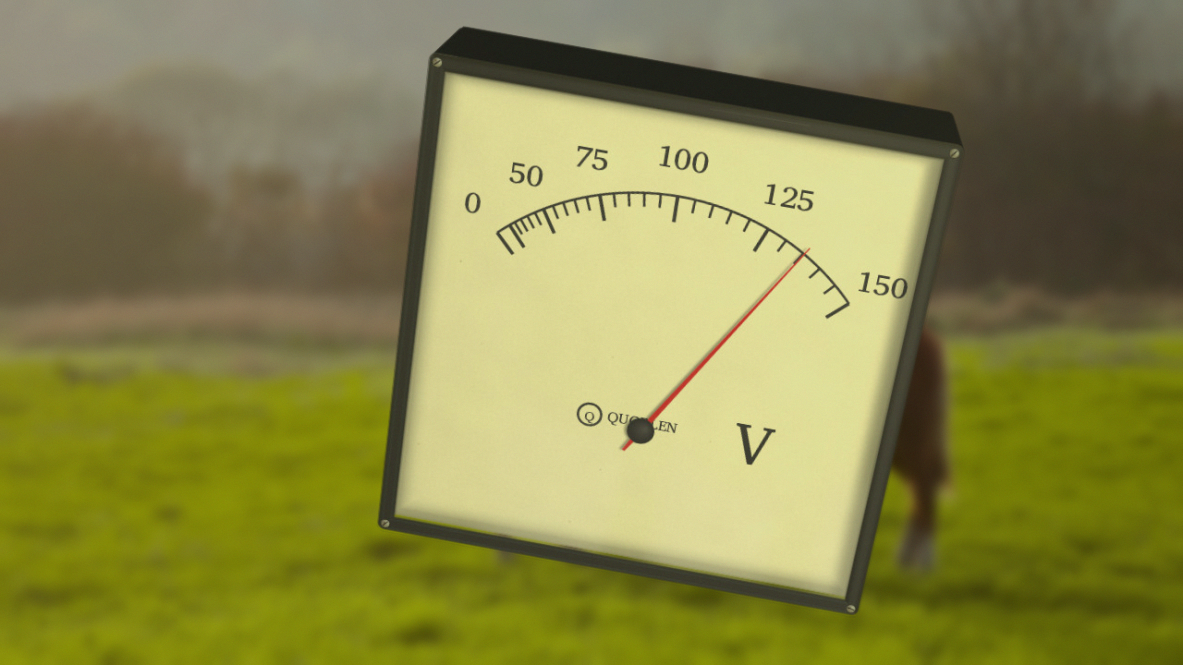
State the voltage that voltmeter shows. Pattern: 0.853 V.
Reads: 135 V
